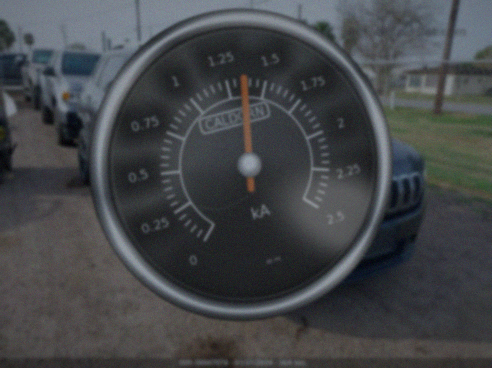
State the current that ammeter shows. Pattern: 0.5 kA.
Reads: 1.35 kA
